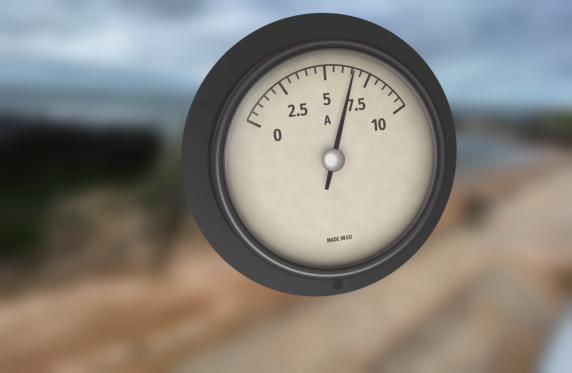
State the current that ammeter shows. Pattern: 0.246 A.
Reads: 6.5 A
